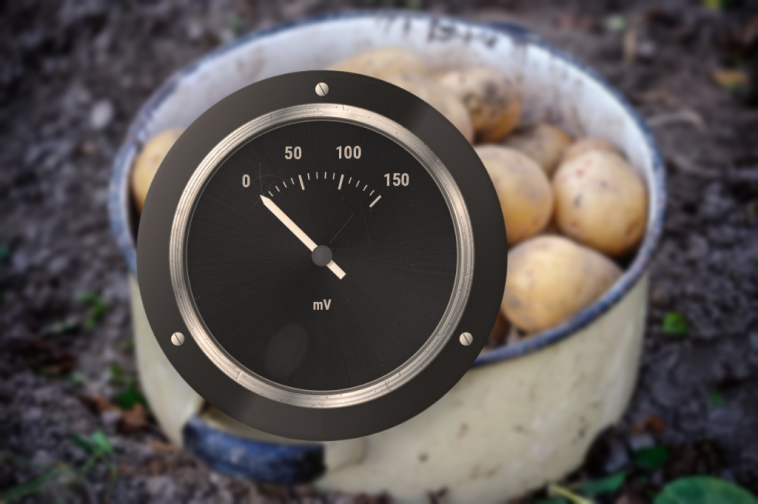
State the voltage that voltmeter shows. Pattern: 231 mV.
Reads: 0 mV
